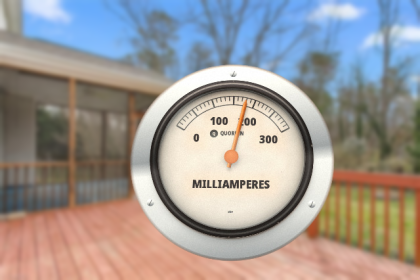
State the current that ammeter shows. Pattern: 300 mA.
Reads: 180 mA
